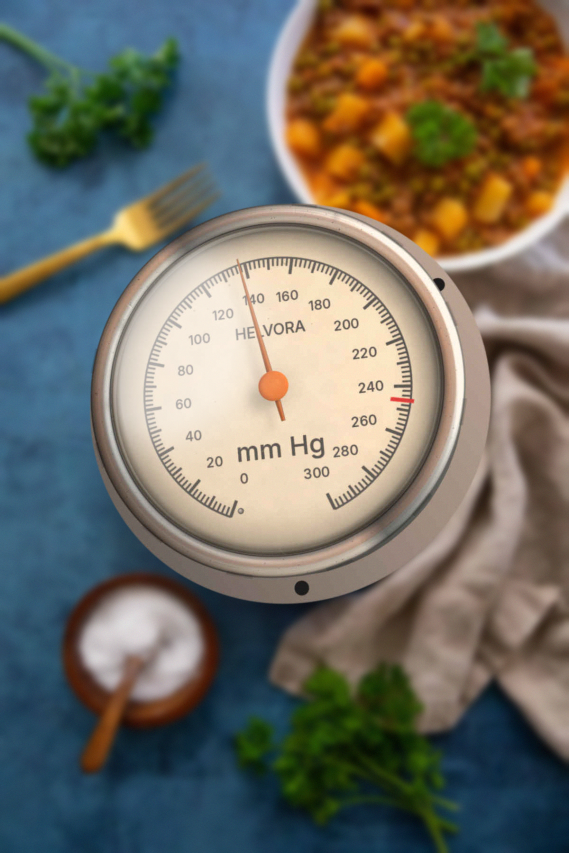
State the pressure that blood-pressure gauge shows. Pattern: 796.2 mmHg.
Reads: 138 mmHg
